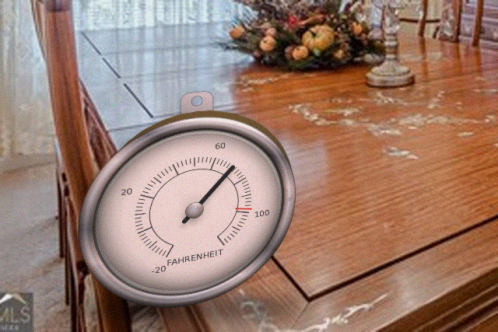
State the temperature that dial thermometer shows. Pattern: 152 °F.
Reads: 70 °F
